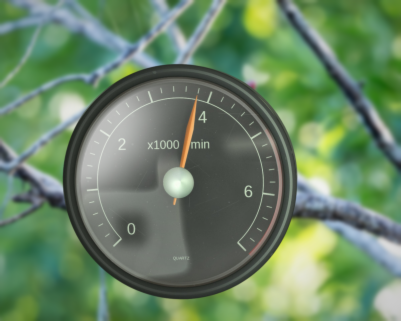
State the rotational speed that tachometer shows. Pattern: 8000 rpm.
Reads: 3800 rpm
